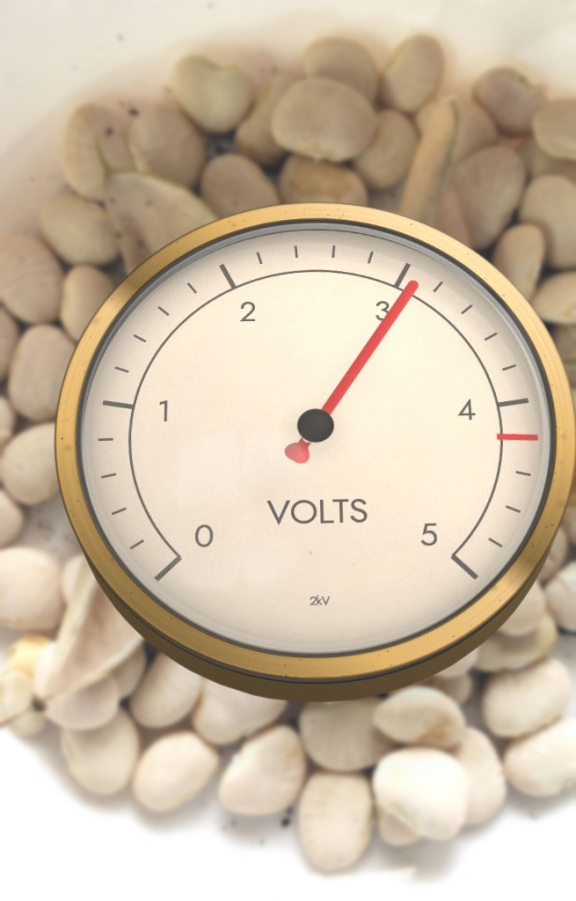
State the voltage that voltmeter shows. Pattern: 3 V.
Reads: 3.1 V
